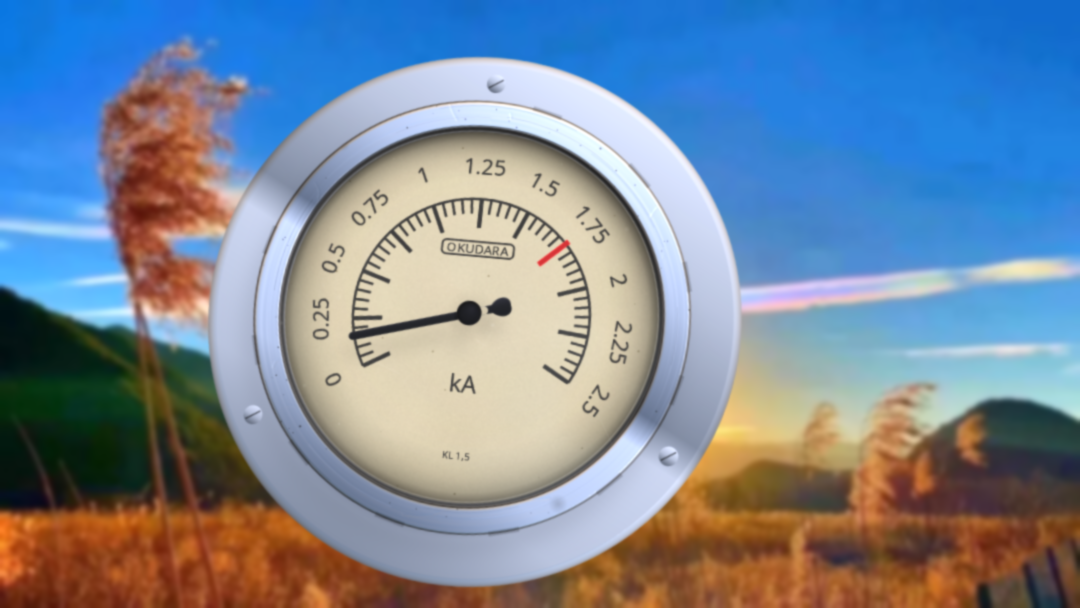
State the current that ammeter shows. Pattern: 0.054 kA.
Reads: 0.15 kA
